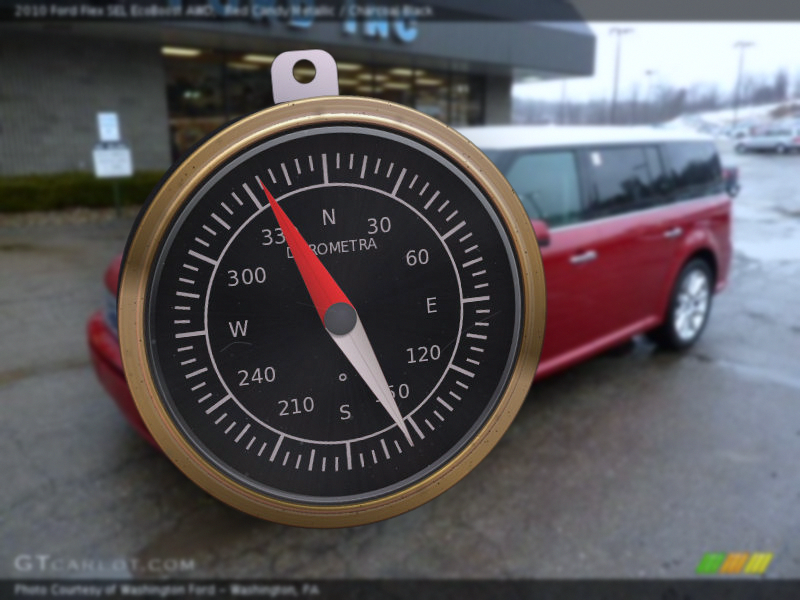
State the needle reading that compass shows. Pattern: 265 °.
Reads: 335 °
